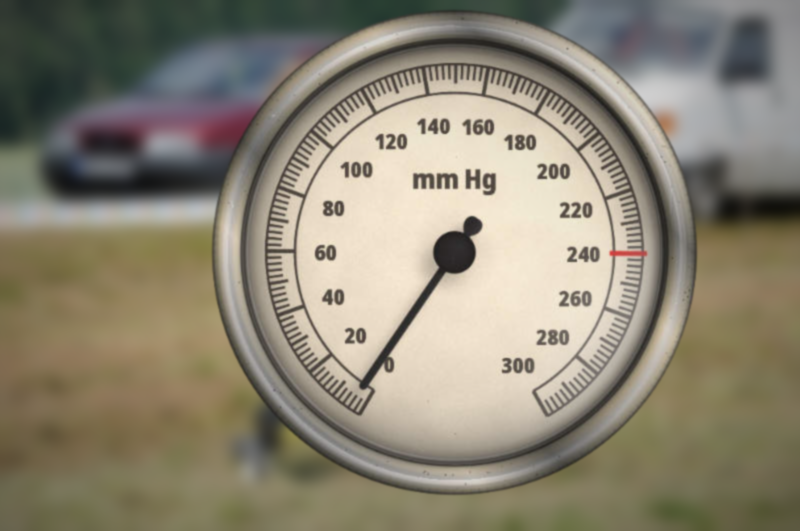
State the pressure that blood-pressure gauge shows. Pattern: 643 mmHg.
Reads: 4 mmHg
